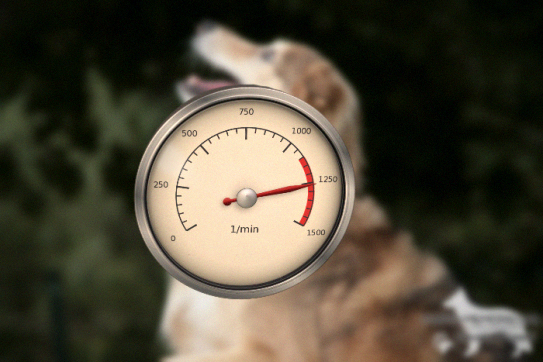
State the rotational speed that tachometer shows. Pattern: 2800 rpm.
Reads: 1250 rpm
